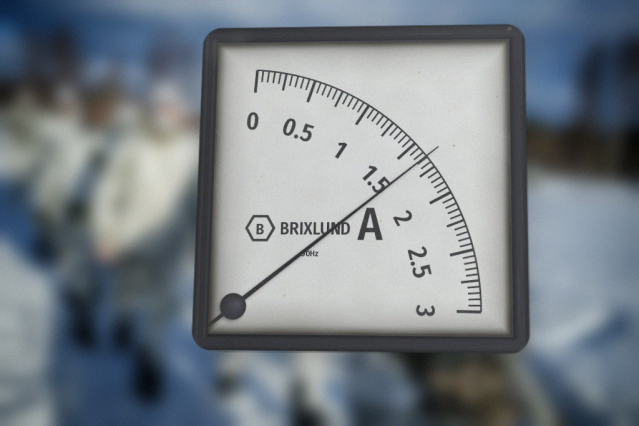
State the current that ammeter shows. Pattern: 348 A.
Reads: 1.65 A
